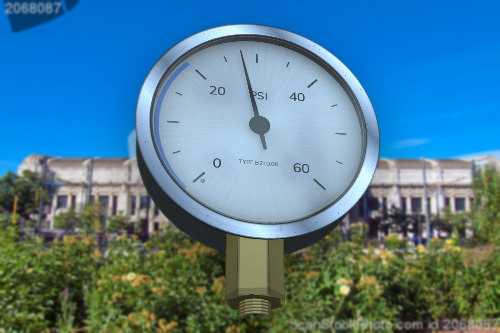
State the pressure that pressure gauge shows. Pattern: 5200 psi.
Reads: 27.5 psi
